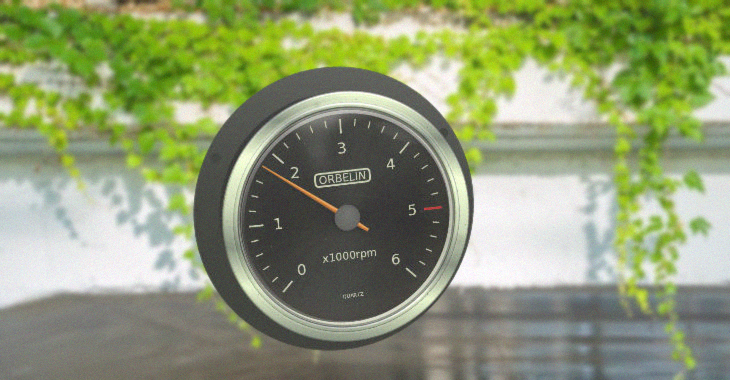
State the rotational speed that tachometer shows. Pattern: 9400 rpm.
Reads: 1800 rpm
